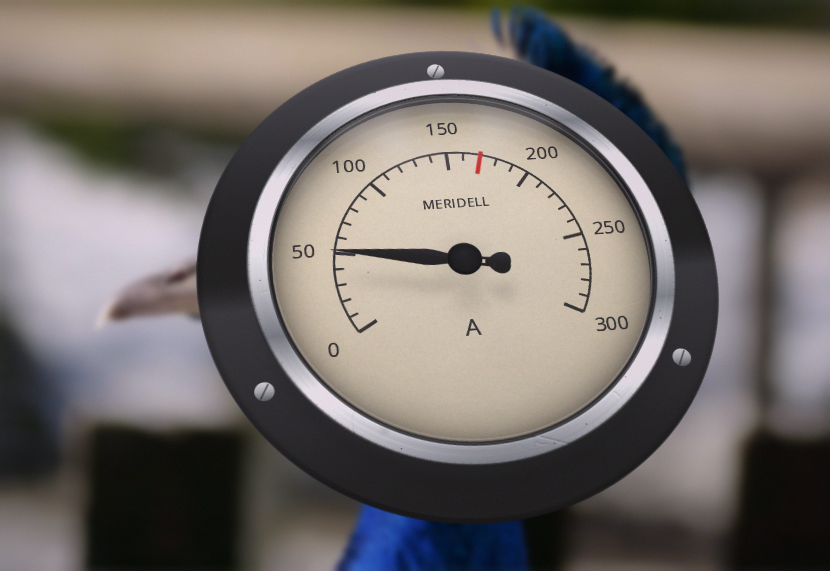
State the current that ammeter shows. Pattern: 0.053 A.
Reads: 50 A
